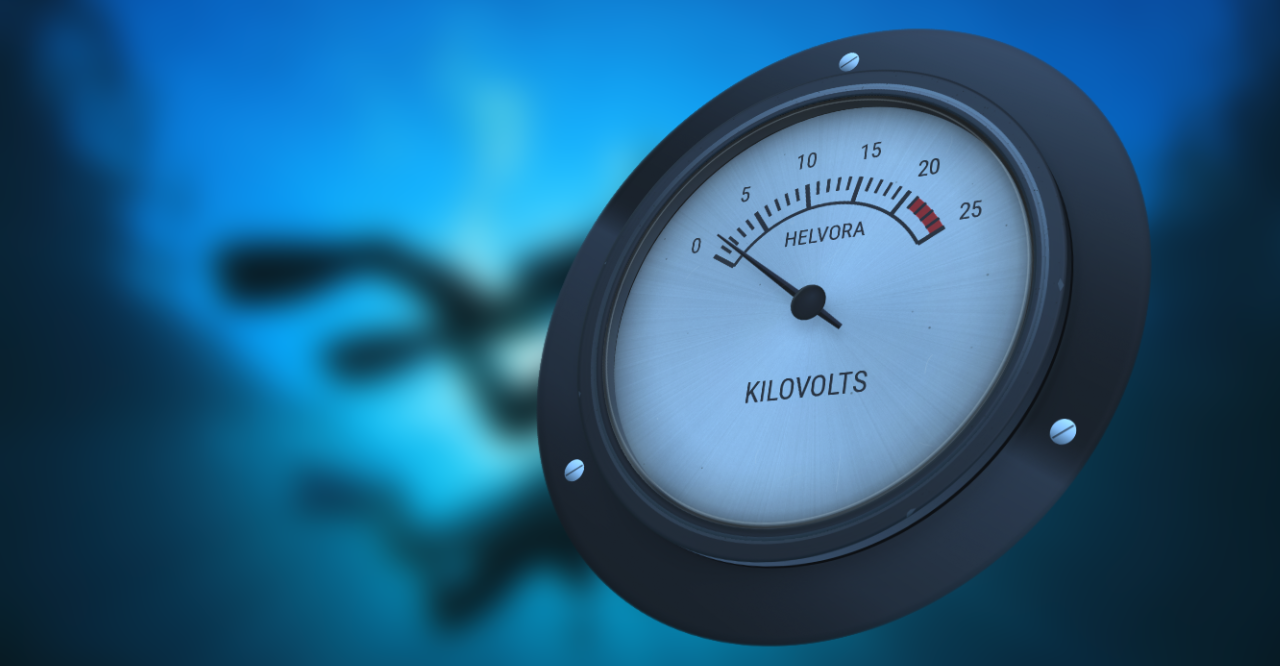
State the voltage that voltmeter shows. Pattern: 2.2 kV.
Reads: 1.5 kV
